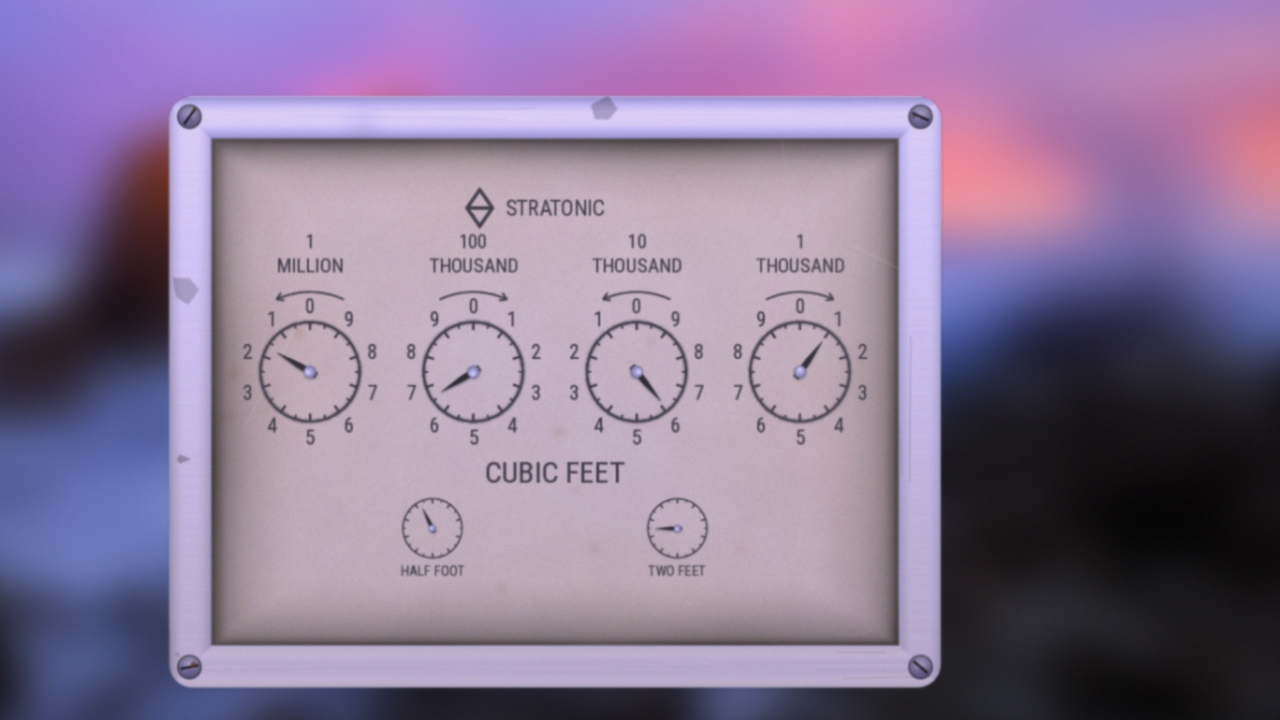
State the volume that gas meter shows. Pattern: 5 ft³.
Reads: 166100 ft³
